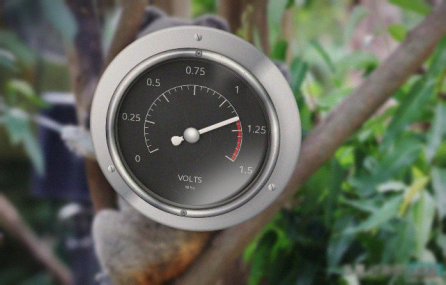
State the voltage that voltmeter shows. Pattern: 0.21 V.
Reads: 1.15 V
